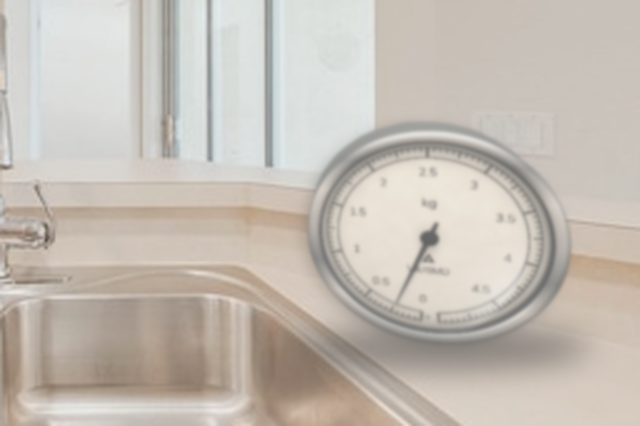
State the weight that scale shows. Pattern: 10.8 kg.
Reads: 0.25 kg
